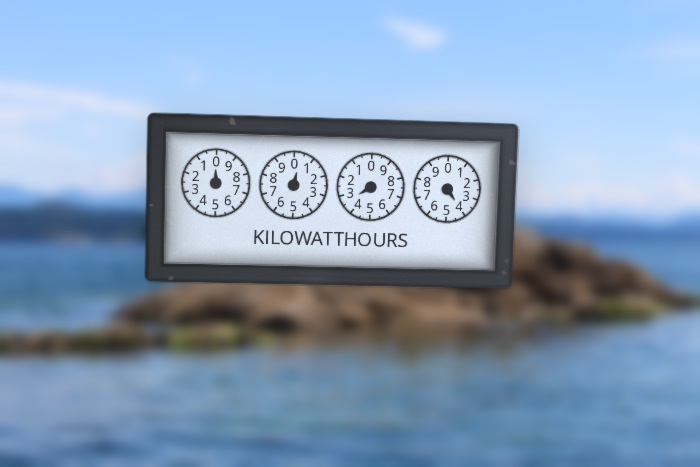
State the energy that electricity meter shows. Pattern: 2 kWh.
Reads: 34 kWh
